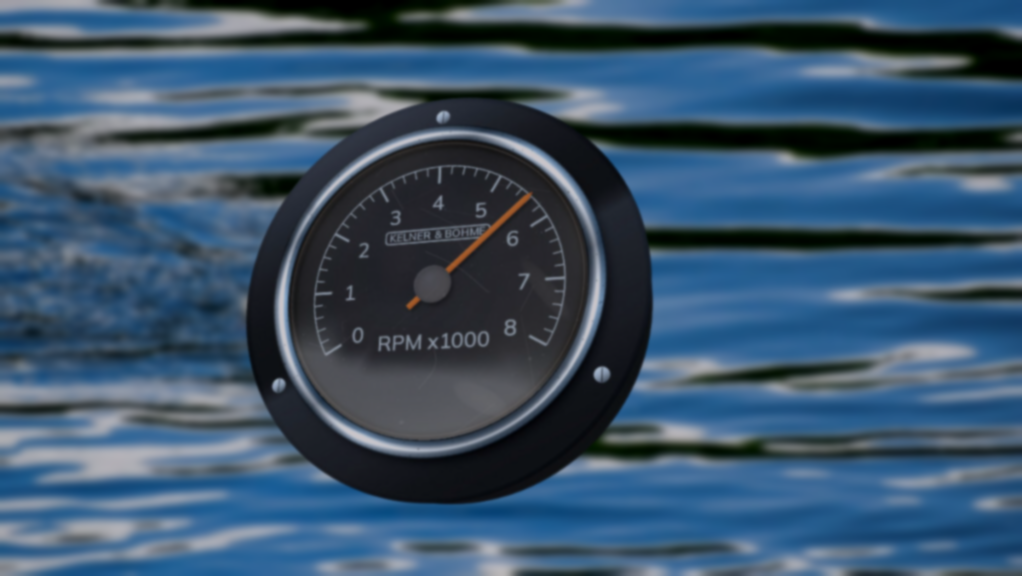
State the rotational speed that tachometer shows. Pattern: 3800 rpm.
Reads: 5600 rpm
